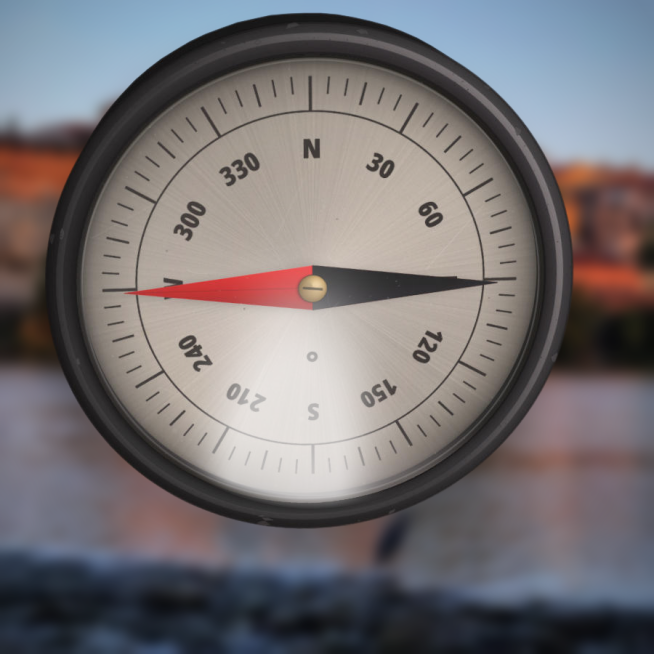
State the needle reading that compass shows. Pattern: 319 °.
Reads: 270 °
